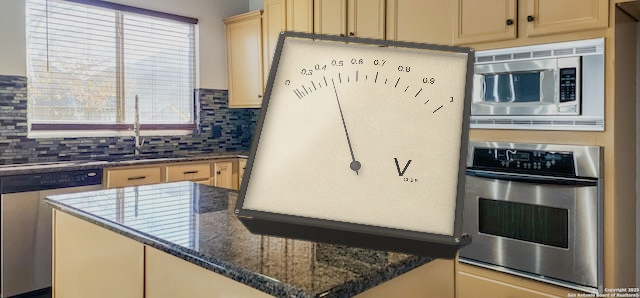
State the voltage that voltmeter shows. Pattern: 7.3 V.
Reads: 0.45 V
